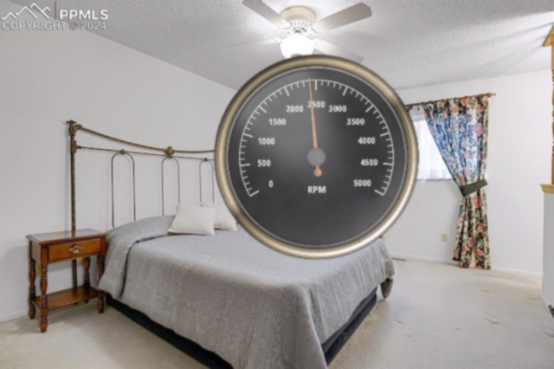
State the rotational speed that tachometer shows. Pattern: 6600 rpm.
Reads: 2400 rpm
